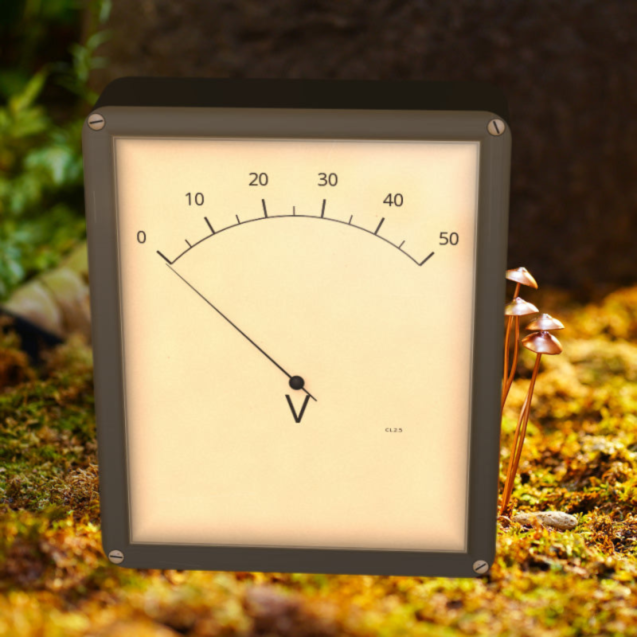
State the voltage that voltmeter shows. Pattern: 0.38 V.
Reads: 0 V
